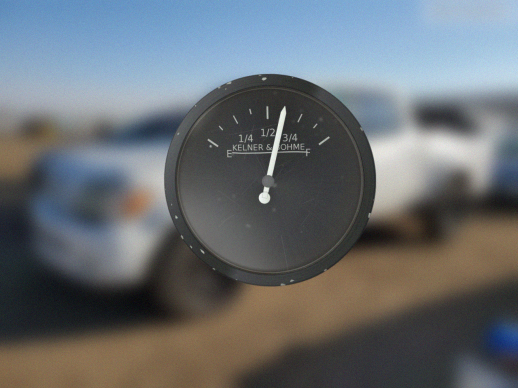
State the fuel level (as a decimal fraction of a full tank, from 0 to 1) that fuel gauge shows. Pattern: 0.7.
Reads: 0.625
